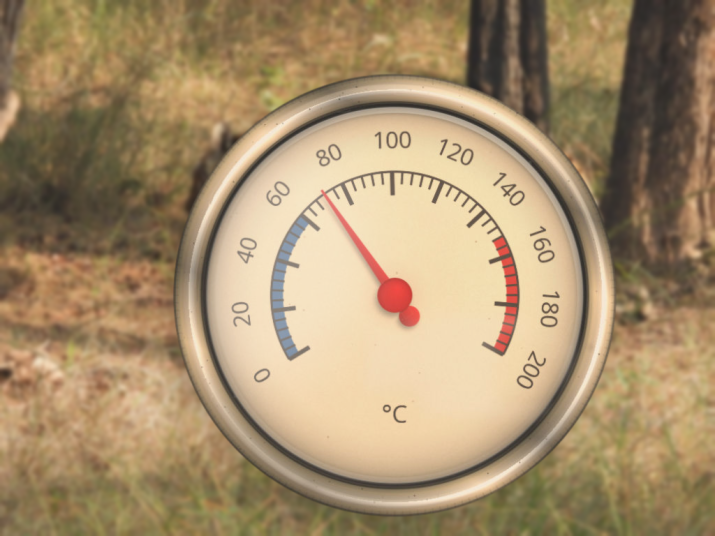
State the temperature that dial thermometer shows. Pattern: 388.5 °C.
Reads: 72 °C
